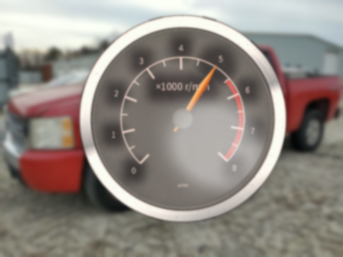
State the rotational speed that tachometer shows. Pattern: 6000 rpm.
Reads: 5000 rpm
